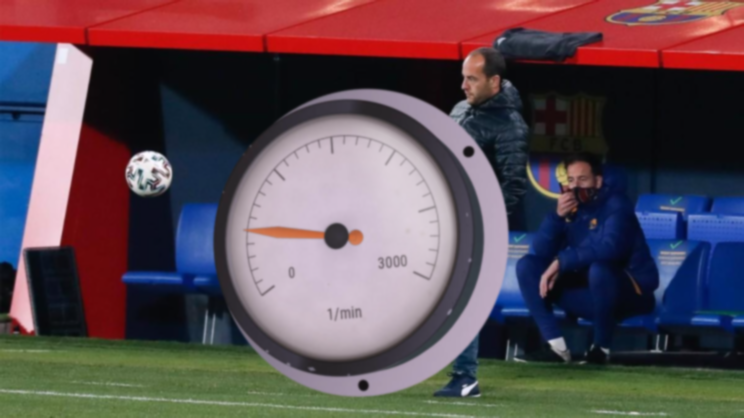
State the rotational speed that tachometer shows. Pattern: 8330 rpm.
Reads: 500 rpm
